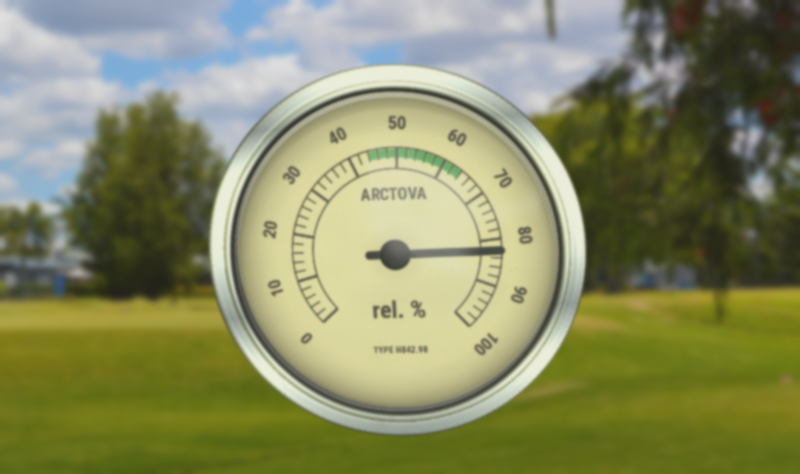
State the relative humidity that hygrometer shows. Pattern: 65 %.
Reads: 82 %
